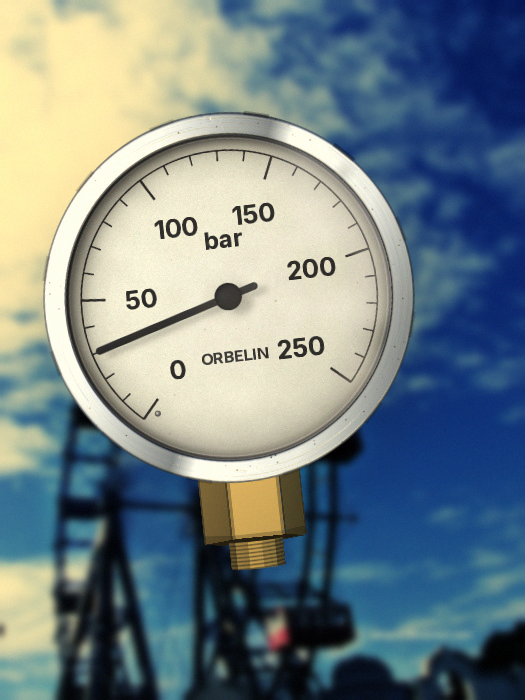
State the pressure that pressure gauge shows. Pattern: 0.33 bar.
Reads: 30 bar
